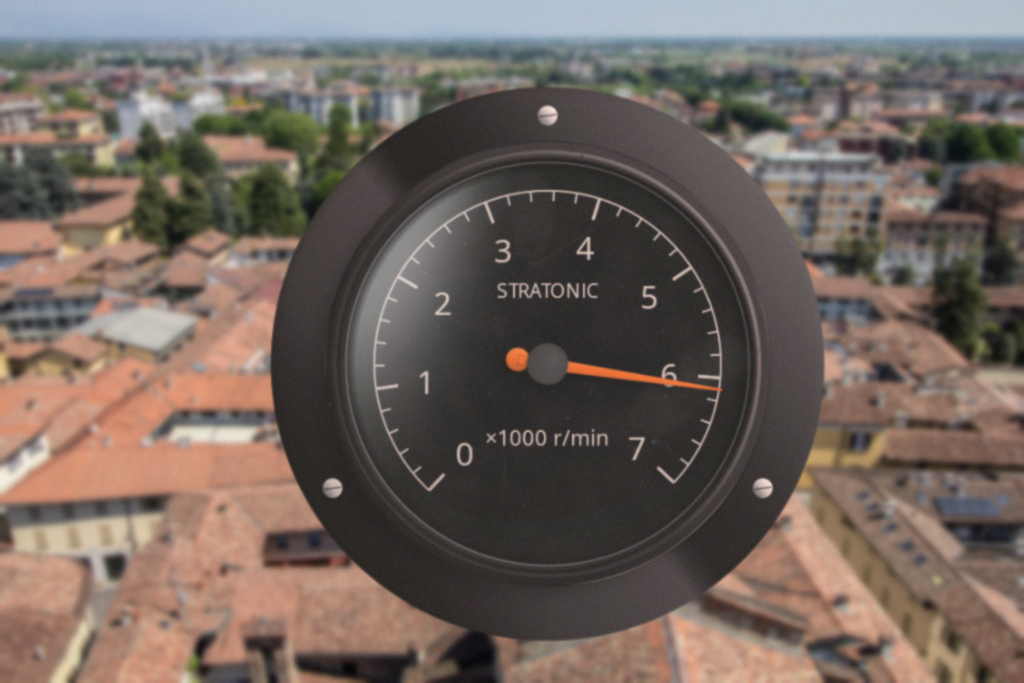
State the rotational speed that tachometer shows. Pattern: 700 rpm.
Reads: 6100 rpm
